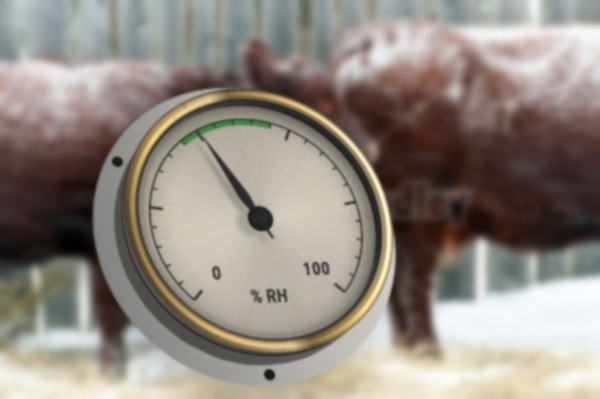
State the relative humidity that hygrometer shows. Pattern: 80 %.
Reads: 40 %
